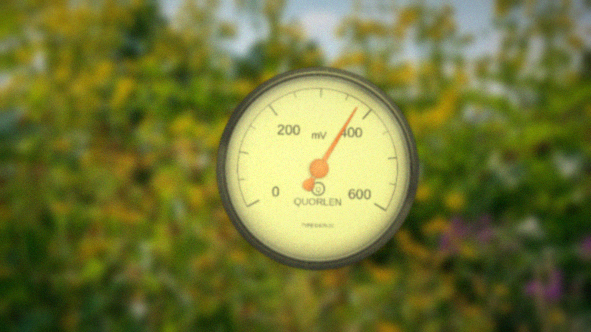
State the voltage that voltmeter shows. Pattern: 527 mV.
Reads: 375 mV
